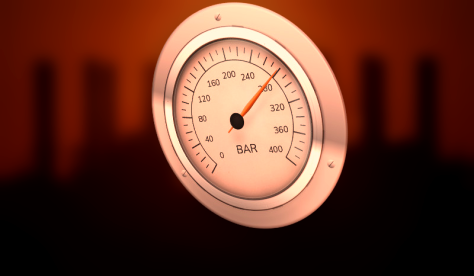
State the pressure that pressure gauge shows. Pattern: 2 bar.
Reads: 280 bar
